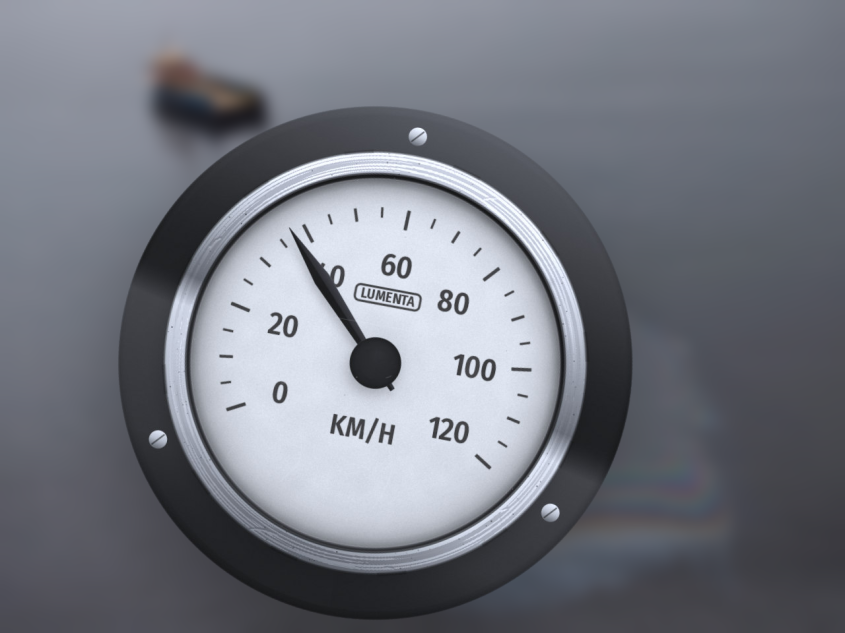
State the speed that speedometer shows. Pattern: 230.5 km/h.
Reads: 37.5 km/h
